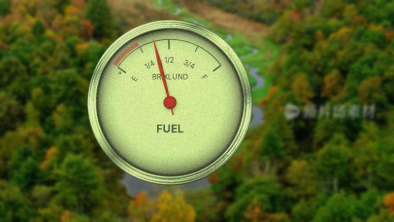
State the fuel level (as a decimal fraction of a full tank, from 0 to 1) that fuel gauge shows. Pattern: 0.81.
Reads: 0.375
